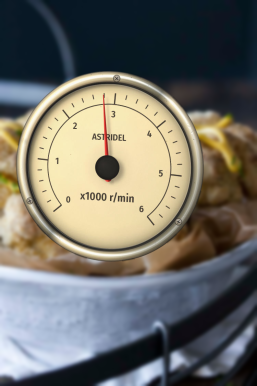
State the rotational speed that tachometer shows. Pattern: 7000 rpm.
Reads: 2800 rpm
